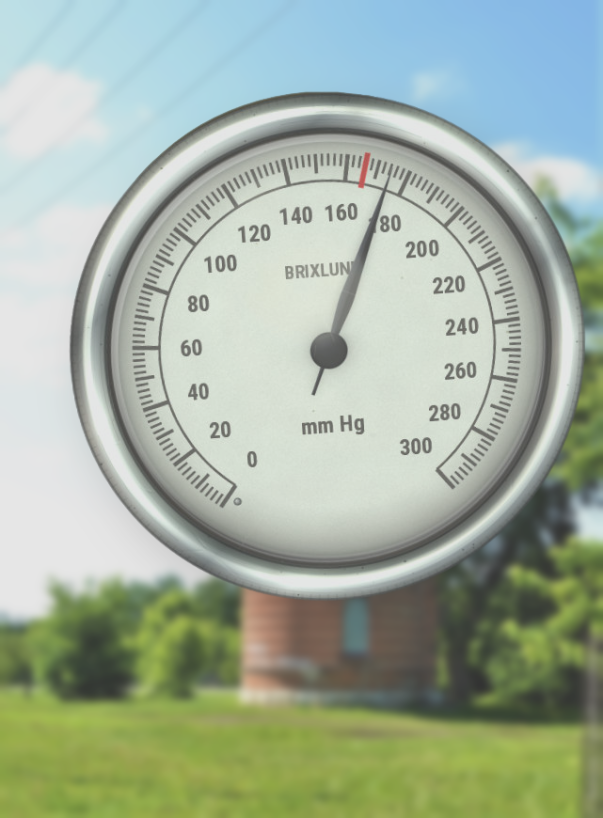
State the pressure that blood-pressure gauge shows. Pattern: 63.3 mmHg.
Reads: 174 mmHg
